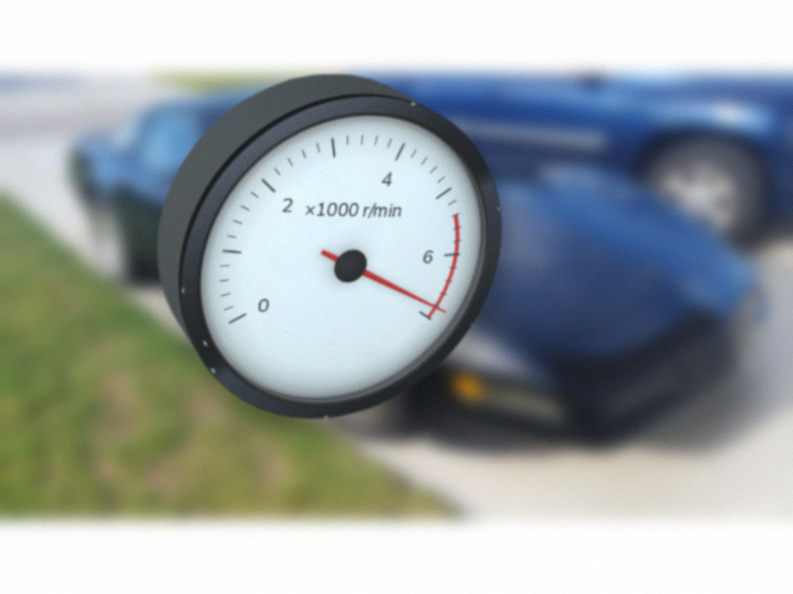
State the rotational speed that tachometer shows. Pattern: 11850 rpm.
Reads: 6800 rpm
